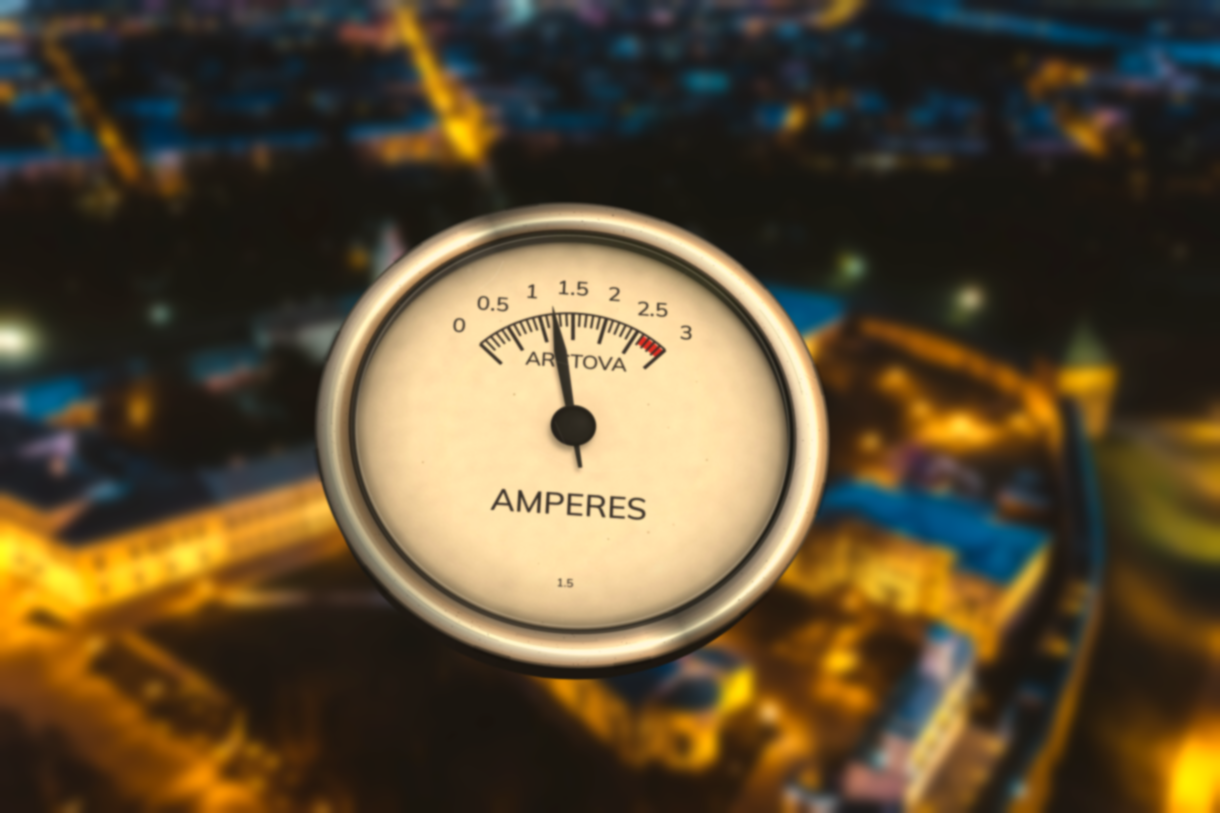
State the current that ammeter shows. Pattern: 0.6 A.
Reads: 1.2 A
